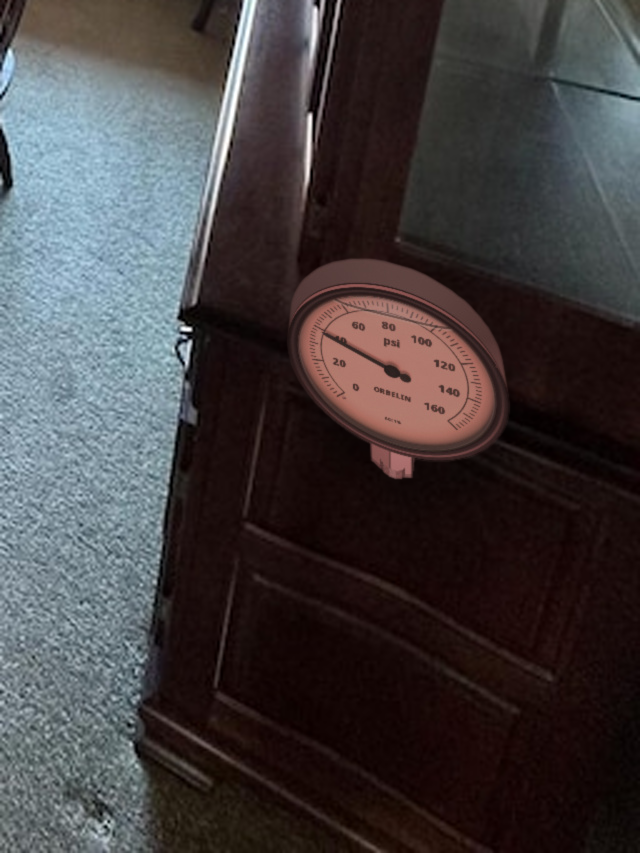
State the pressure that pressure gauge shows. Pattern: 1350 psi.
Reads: 40 psi
